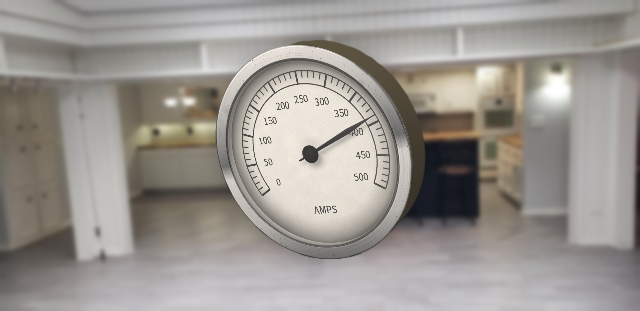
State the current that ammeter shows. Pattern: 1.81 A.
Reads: 390 A
